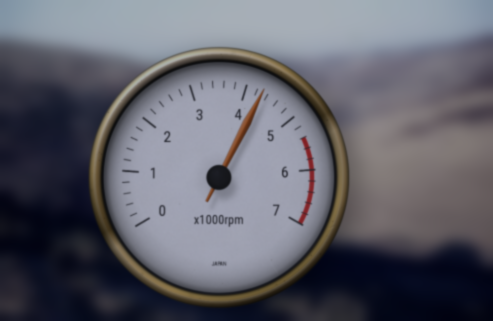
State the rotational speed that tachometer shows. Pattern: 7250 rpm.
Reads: 4300 rpm
